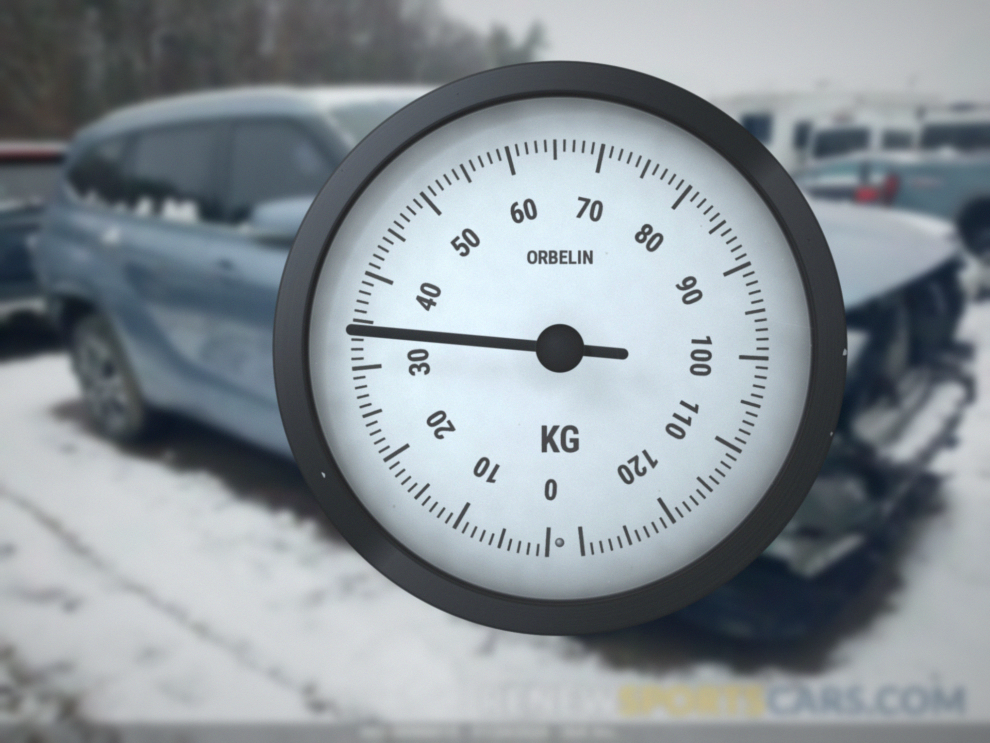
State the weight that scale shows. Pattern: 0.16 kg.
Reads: 34 kg
